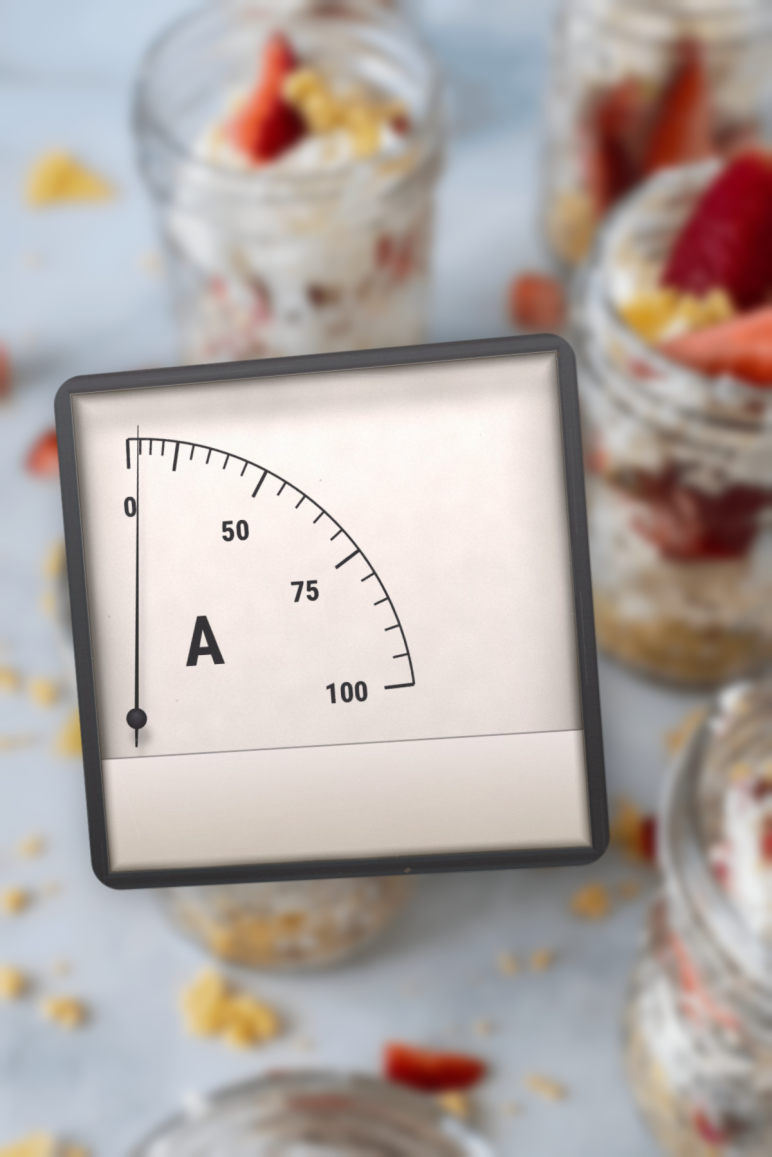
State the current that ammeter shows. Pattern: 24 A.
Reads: 10 A
